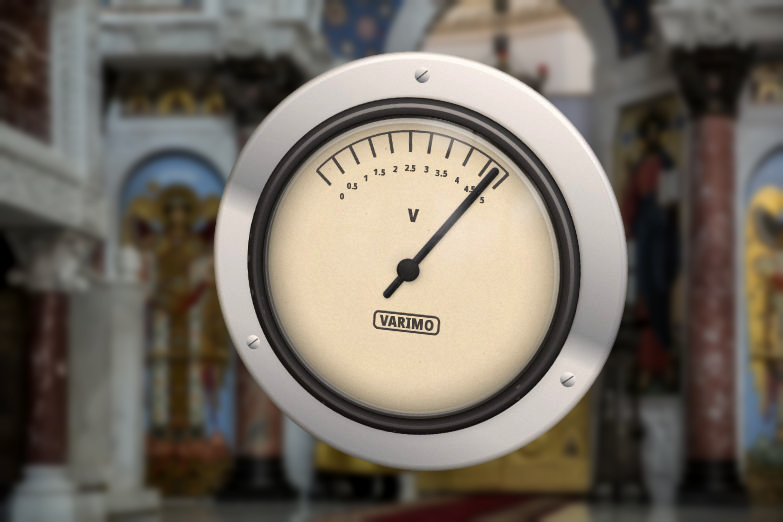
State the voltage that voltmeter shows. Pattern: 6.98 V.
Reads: 4.75 V
